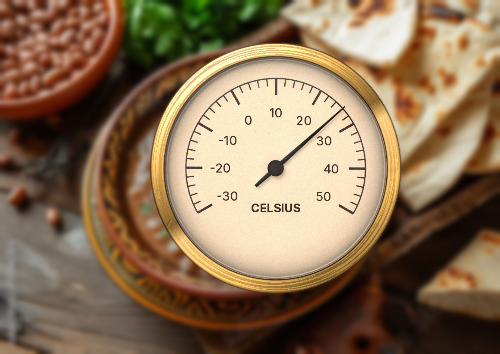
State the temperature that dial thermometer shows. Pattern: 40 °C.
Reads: 26 °C
